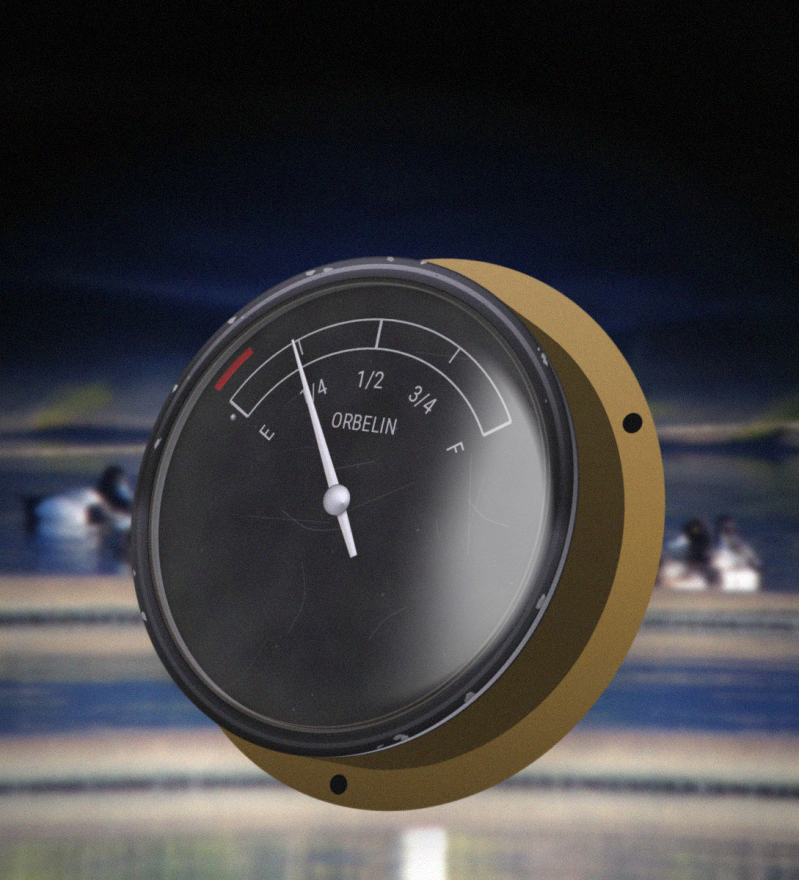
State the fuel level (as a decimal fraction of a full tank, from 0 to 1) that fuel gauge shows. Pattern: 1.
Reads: 0.25
